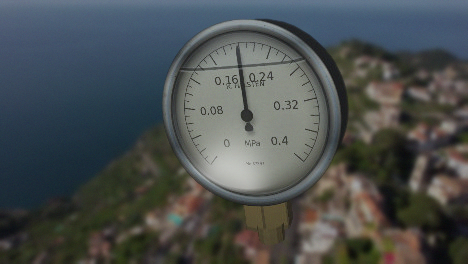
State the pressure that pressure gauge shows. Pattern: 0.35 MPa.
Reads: 0.2 MPa
